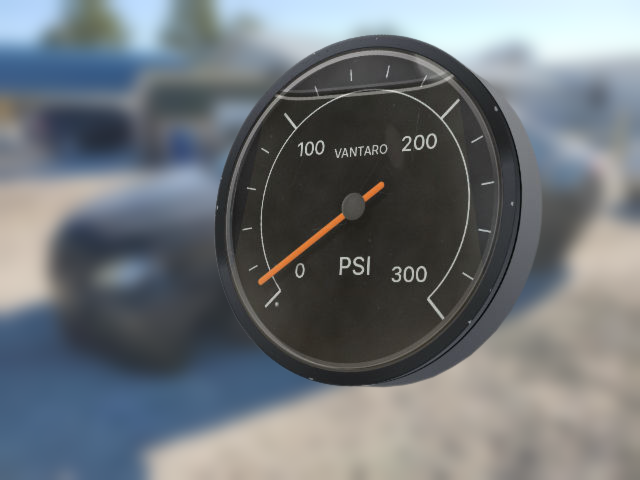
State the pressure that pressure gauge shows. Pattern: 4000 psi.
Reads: 10 psi
